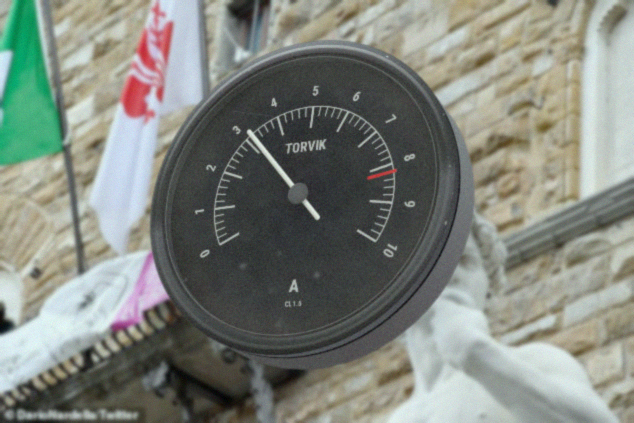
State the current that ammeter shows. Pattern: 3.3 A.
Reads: 3.2 A
